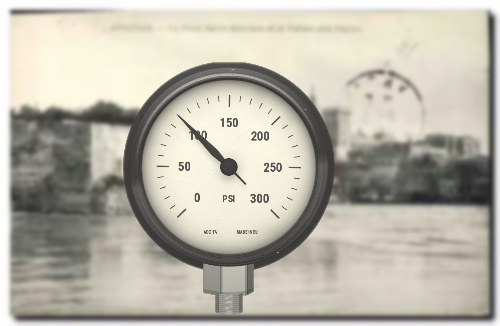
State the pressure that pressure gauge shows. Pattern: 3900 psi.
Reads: 100 psi
